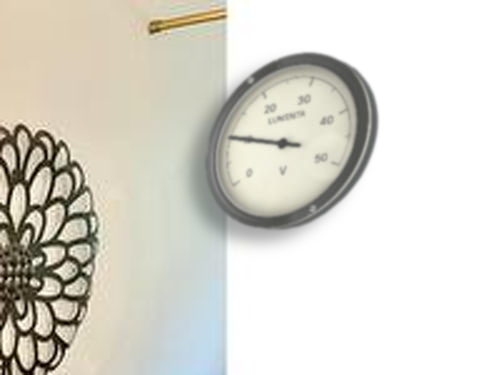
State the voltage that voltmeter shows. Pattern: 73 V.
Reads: 10 V
